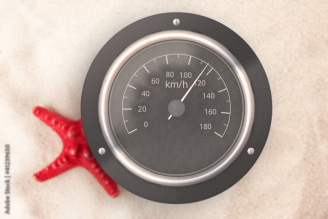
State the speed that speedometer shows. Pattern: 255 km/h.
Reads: 115 km/h
